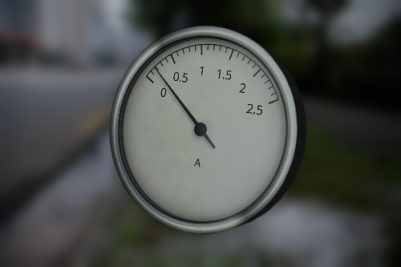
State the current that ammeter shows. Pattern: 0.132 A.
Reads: 0.2 A
